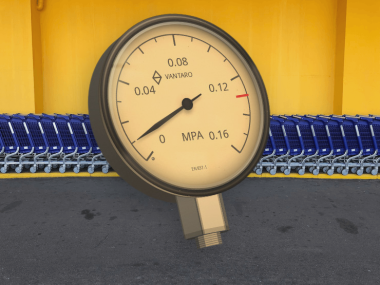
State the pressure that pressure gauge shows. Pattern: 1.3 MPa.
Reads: 0.01 MPa
